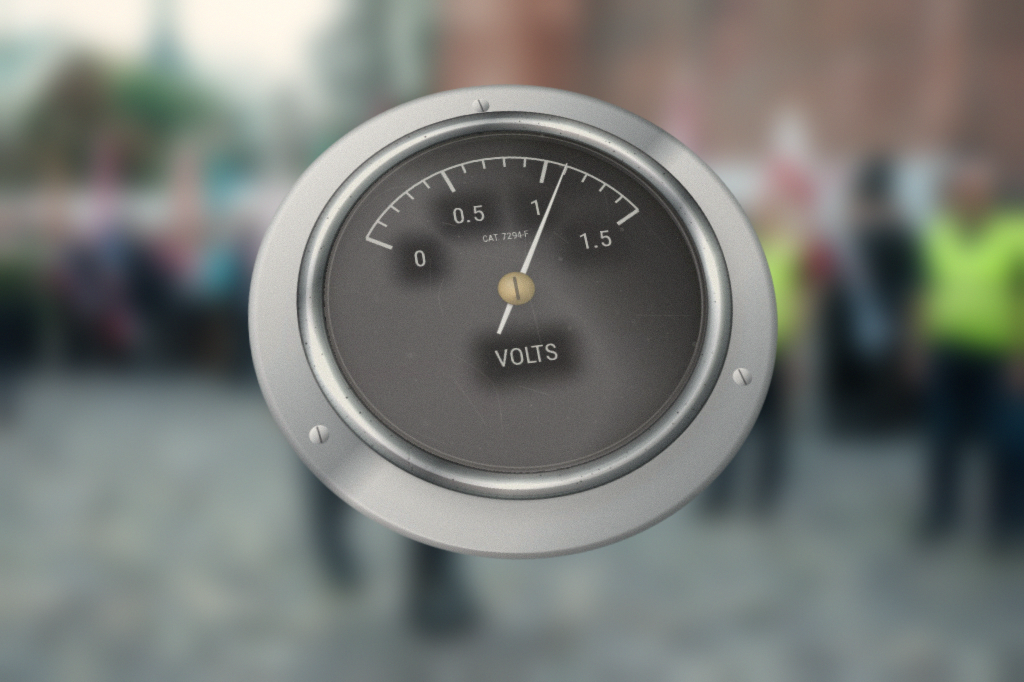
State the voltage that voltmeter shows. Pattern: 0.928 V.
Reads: 1.1 V
